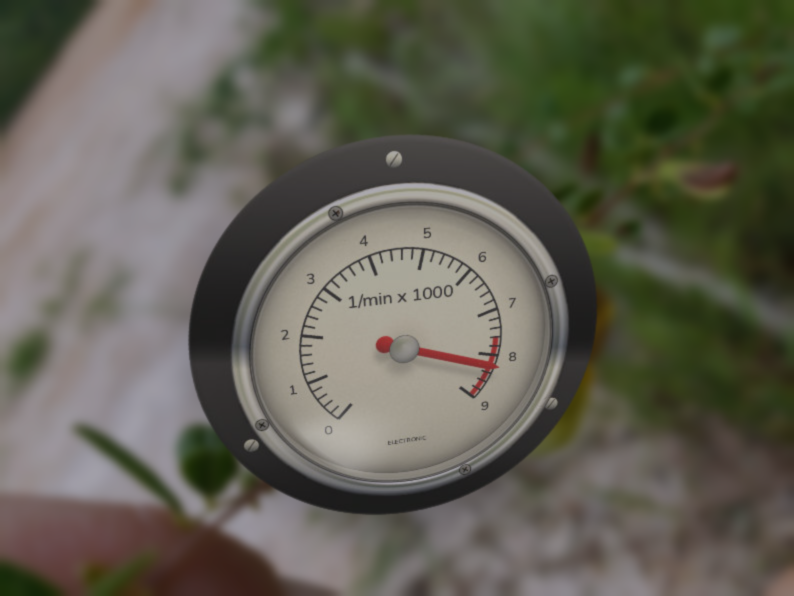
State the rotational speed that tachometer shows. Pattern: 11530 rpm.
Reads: 8200 rpm
